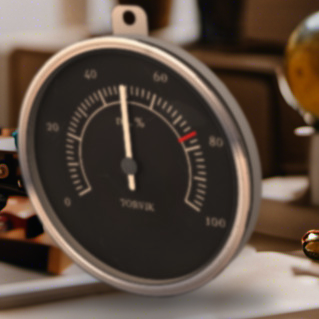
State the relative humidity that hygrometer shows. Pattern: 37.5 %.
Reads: 50 %
